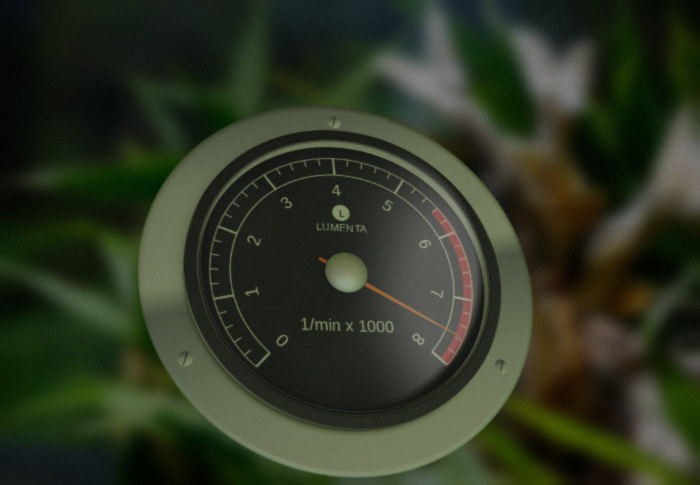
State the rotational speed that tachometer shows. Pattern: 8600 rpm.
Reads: 7600 rpm
